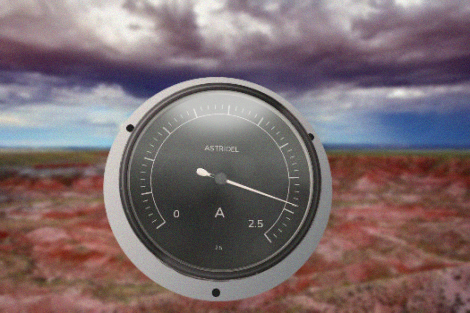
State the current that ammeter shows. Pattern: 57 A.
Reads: 2.2 A
